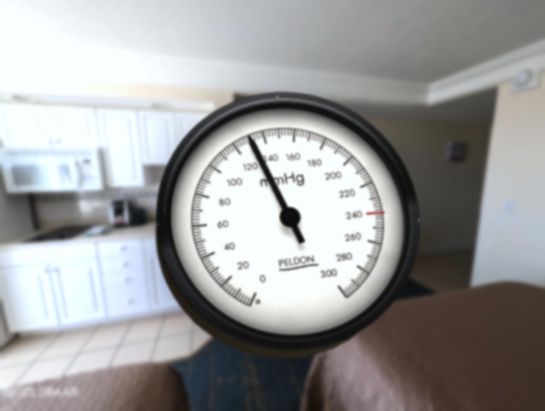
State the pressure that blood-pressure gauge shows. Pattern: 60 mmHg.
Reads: 130 mmHg
